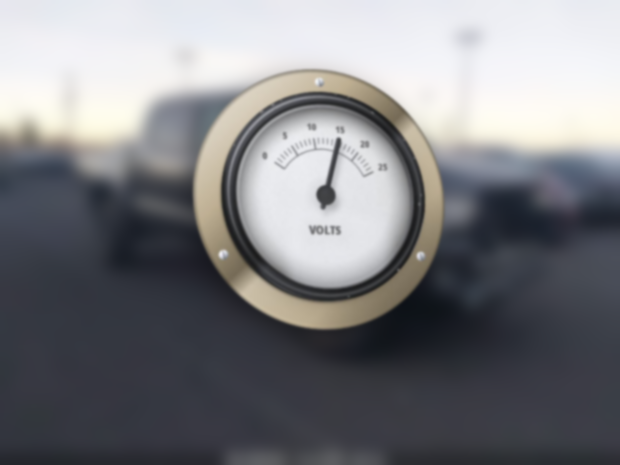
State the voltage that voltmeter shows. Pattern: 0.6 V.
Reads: 15 V
